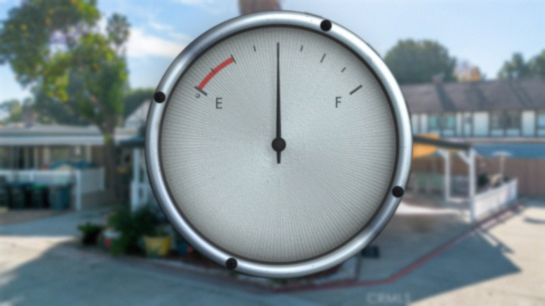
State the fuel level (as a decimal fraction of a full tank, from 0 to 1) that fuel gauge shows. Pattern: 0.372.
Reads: 0.5
